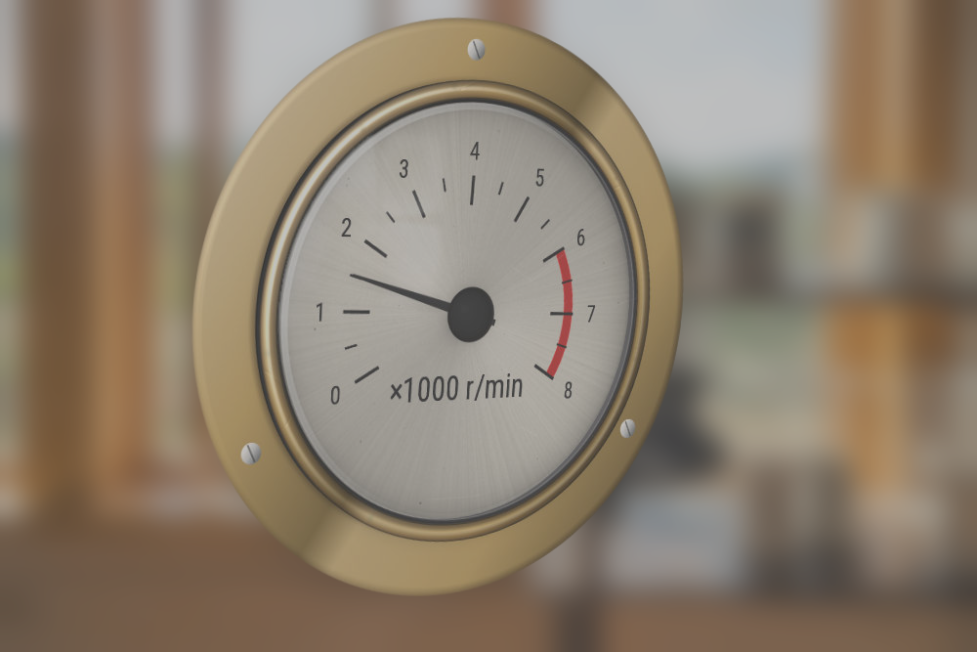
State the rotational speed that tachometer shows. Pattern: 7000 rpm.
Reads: 1500 rpm
